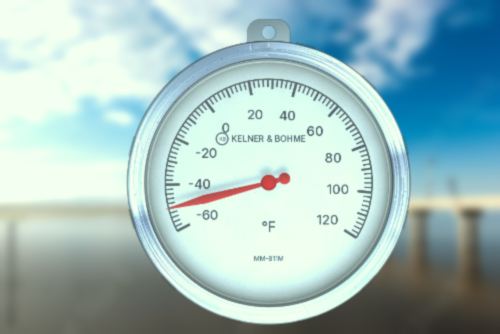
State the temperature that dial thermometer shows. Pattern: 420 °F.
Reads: -50 °F
